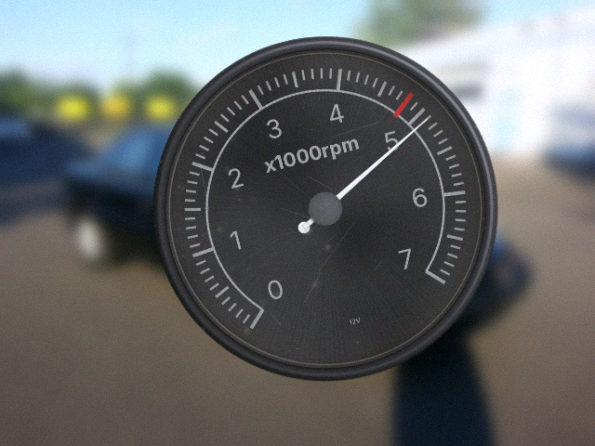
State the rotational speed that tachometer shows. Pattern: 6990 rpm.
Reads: 5100 rpm
